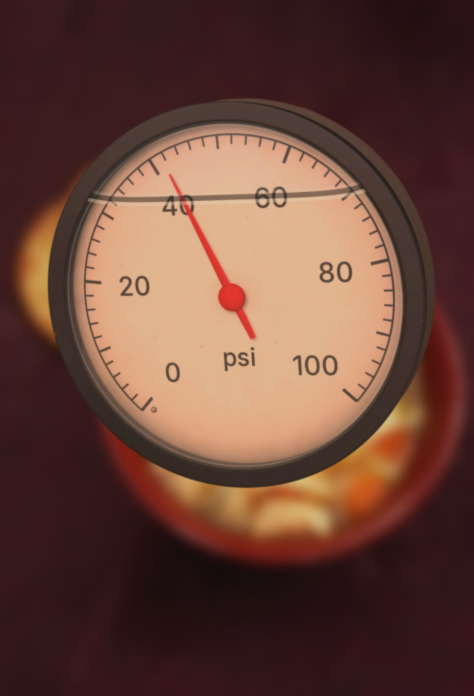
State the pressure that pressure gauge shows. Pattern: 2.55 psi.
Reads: 42 psi
